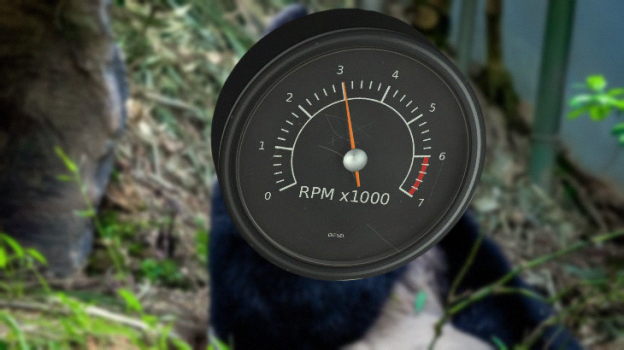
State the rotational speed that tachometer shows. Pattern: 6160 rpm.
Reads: 3000 rpm
